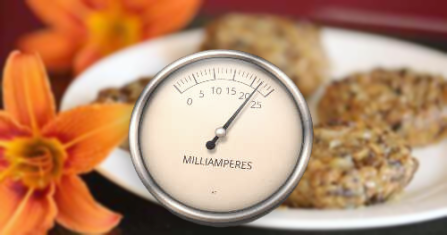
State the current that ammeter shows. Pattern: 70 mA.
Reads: 22 mA
